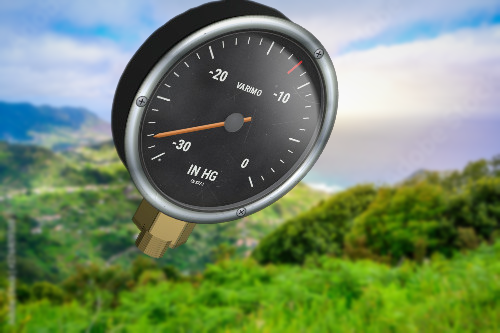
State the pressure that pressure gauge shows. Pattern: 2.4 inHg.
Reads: -28 inHg
